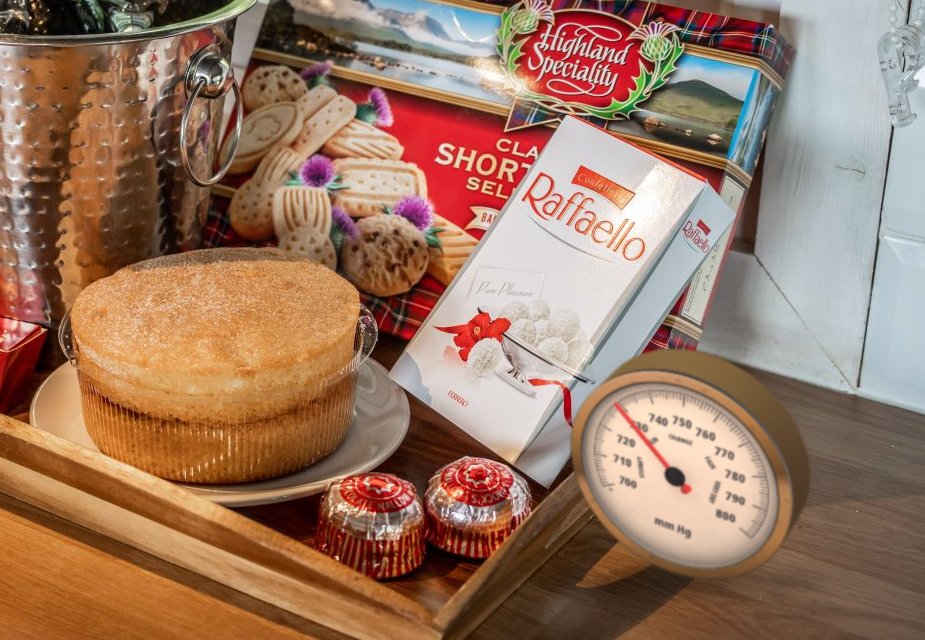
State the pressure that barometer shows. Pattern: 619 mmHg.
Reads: 730 mmHg
